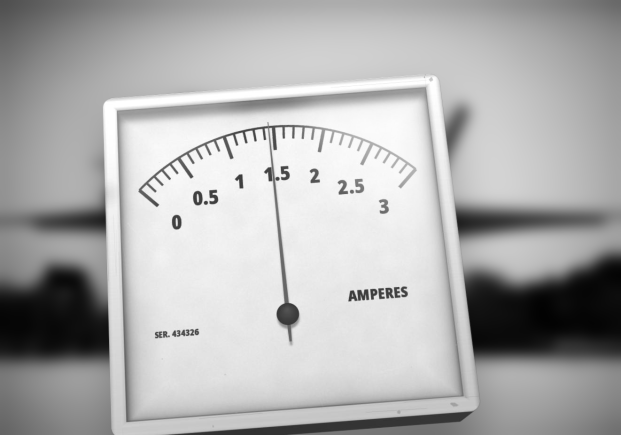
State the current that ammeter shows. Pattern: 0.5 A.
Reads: 1.45 A
